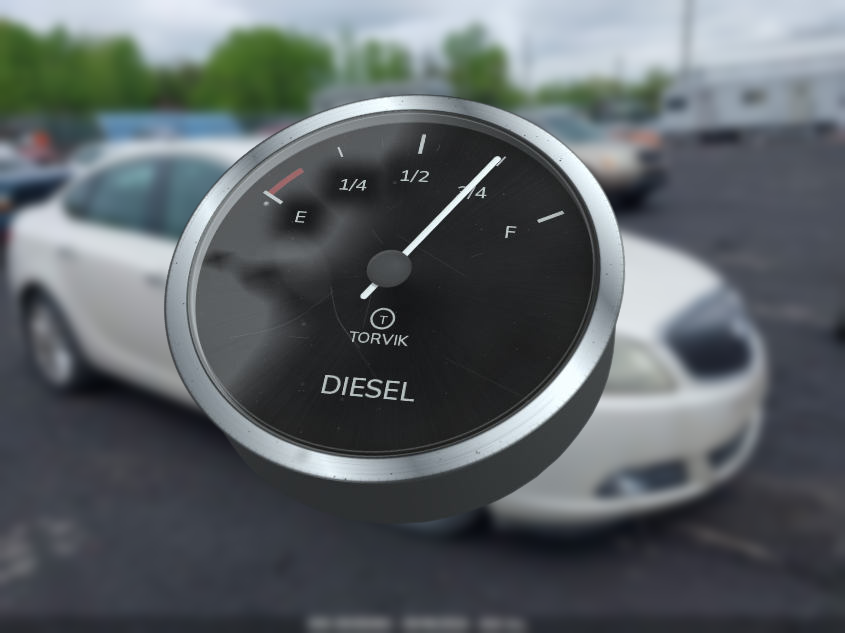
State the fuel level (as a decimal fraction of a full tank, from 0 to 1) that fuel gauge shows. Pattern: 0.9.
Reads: 0.75
